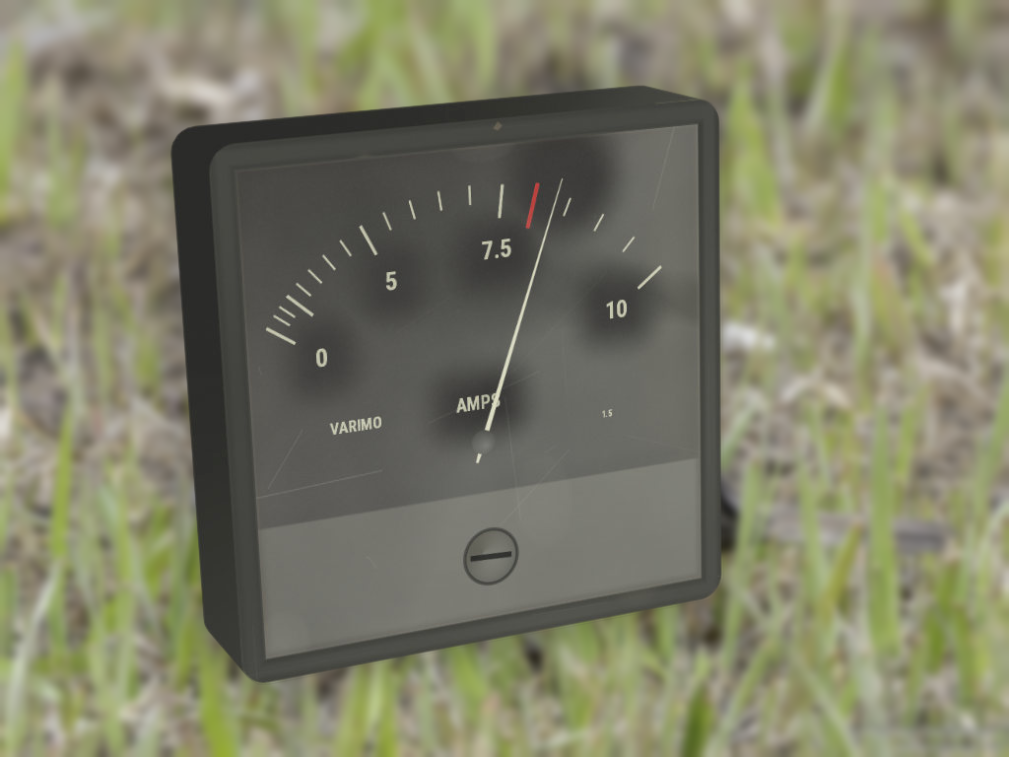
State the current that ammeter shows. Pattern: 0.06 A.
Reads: 8.25 A
